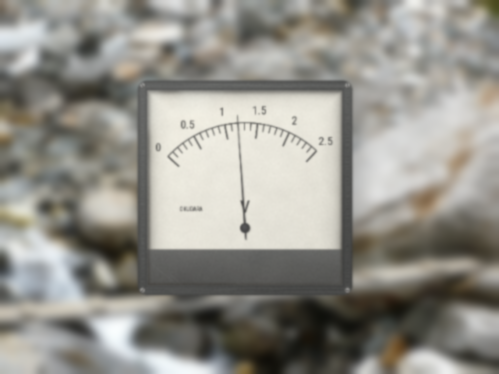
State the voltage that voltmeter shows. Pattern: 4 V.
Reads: 1.2 V
